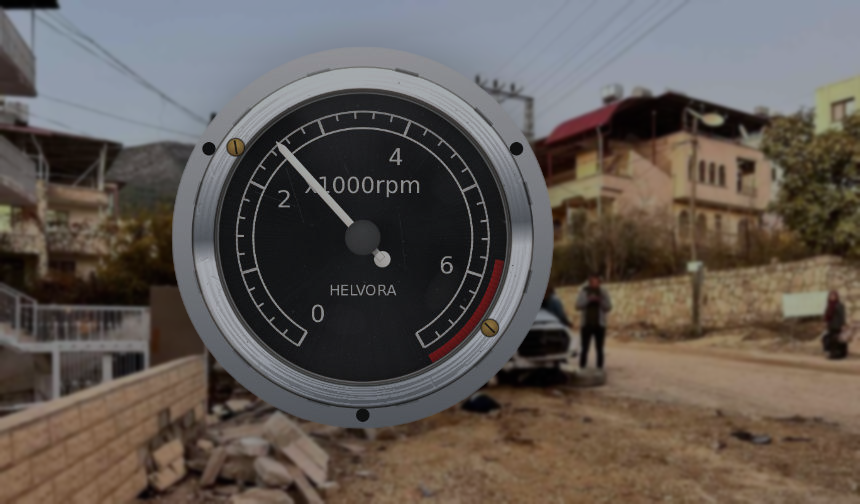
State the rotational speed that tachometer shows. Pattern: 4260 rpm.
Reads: 2500 rpm
